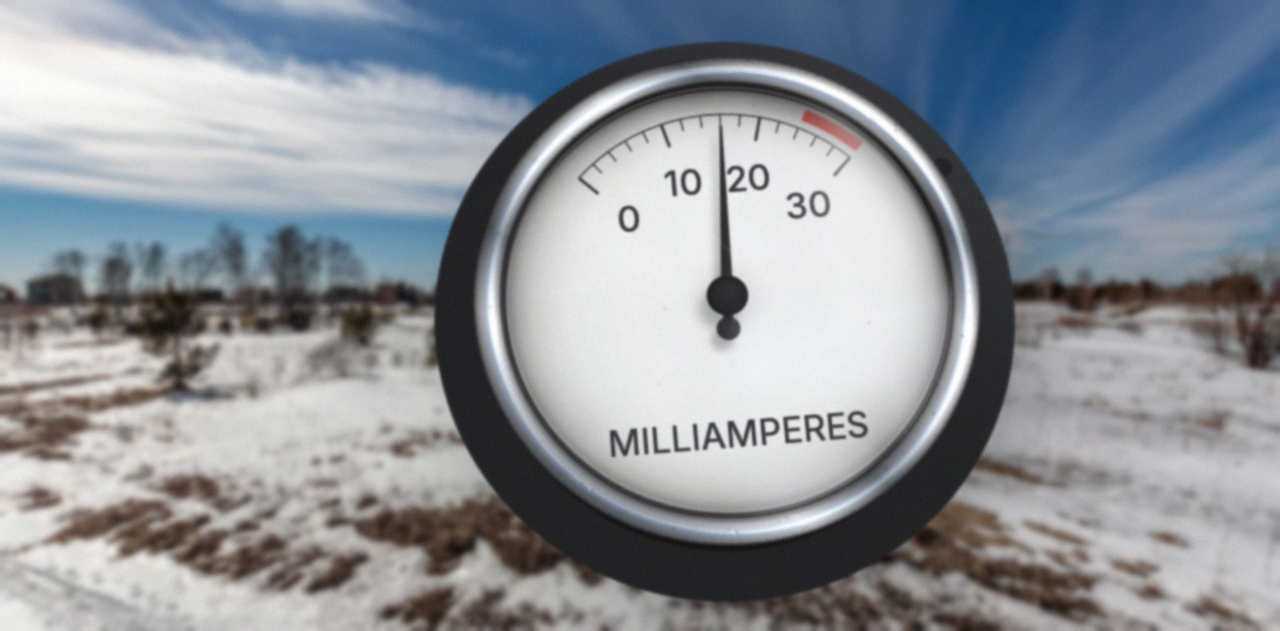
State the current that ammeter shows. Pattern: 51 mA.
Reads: 16 mA
